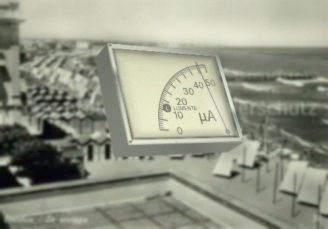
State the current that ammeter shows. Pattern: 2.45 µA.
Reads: 45 µA
